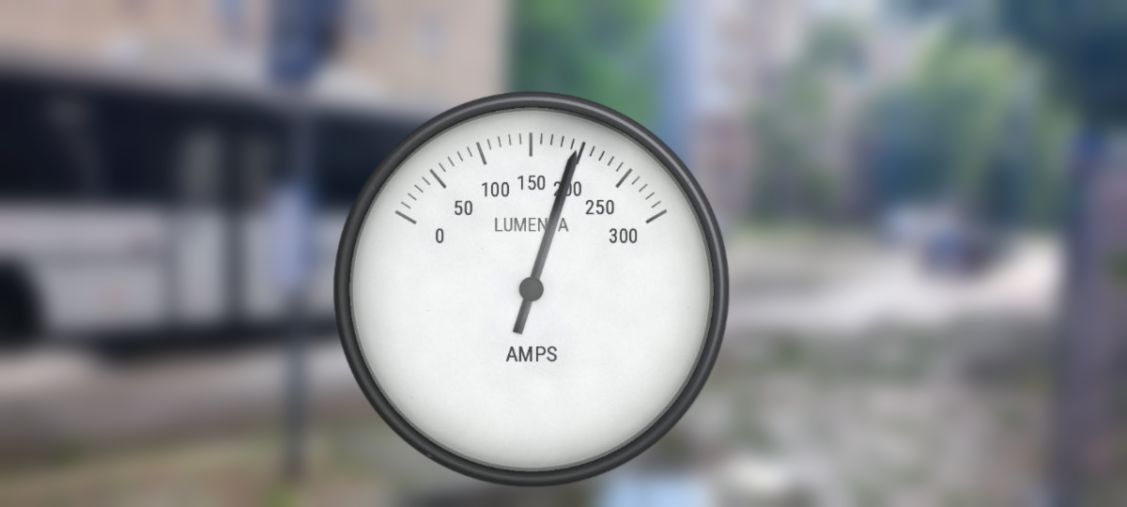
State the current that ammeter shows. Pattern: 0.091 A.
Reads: 195 A
